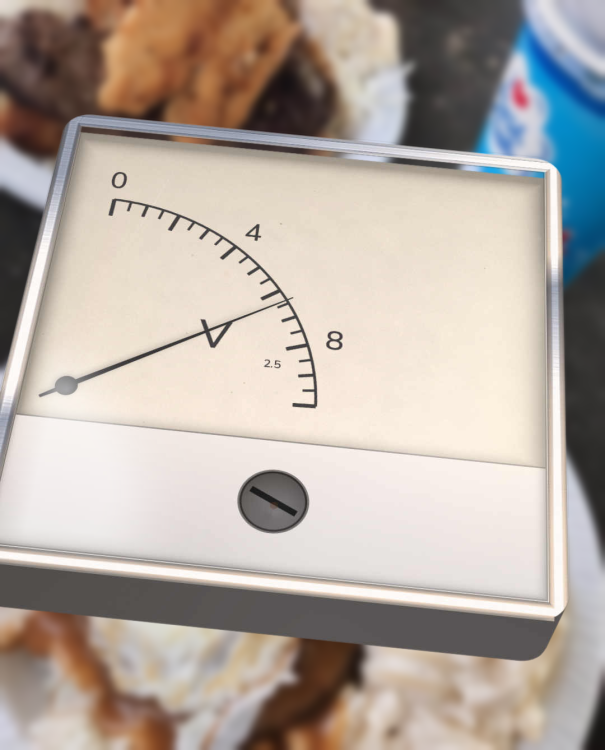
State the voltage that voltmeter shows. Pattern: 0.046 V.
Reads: 6.5 V
